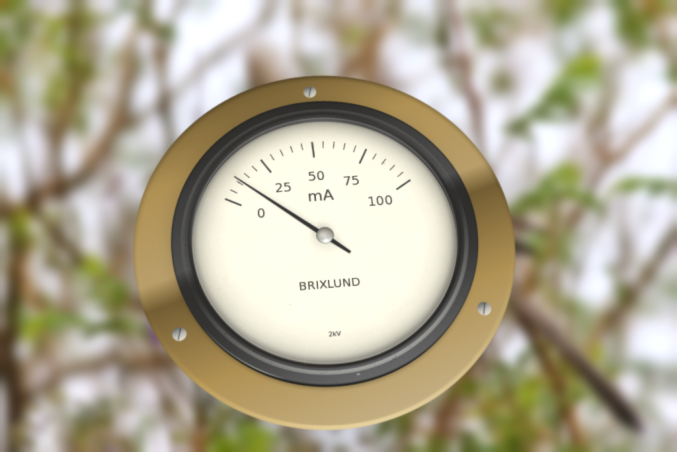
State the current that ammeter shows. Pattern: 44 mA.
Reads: 10 mA
